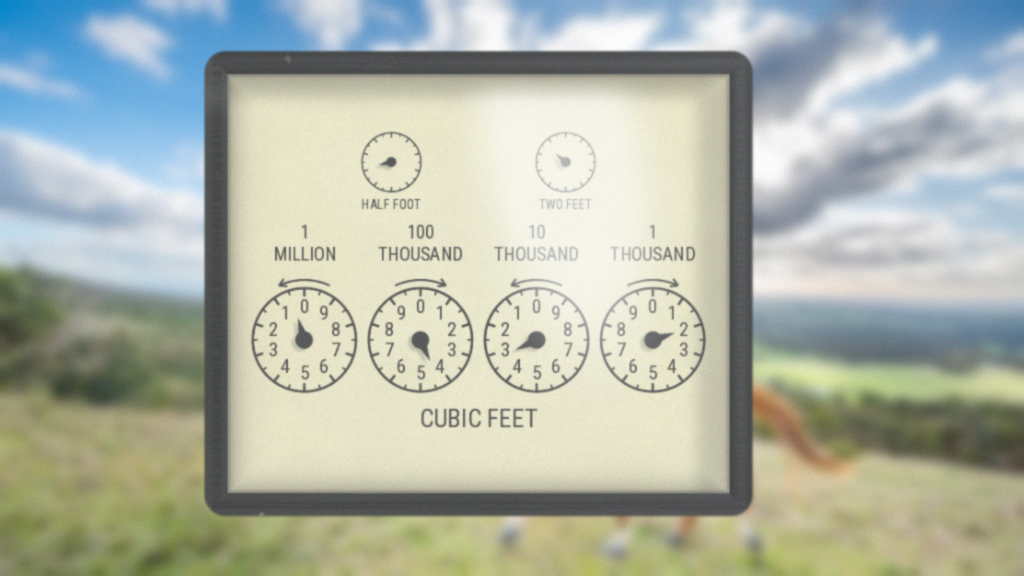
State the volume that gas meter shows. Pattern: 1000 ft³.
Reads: 43200 ft³
